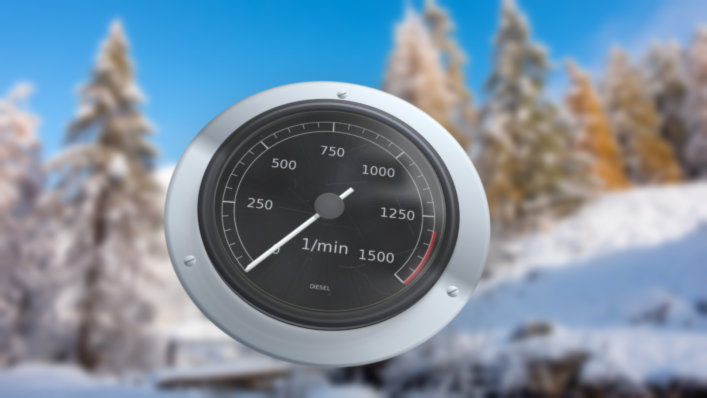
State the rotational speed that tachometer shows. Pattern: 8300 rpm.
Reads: 0 rpm
